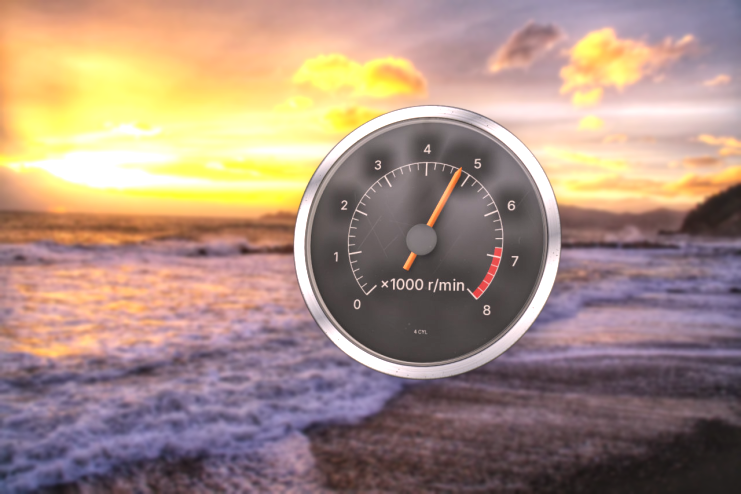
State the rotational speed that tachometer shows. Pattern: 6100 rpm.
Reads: 4800 rpm
